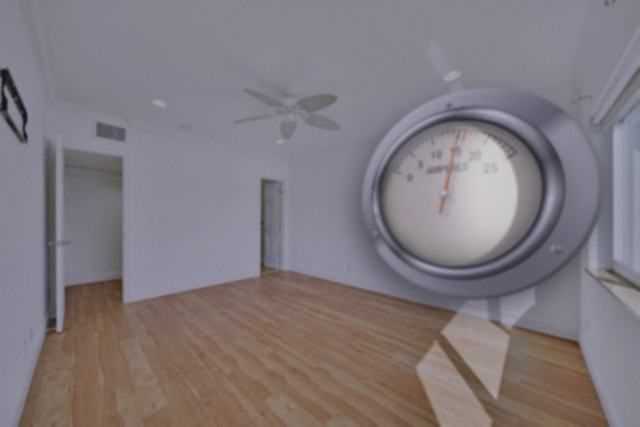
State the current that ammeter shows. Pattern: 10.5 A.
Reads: 15 A
